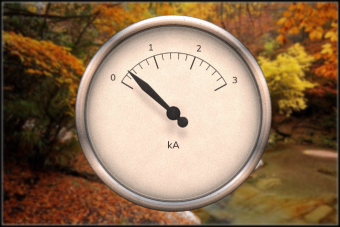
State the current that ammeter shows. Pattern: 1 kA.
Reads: 0.3 kA
